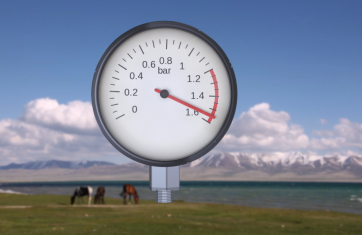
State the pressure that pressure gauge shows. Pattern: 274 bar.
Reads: 1.55 bar
